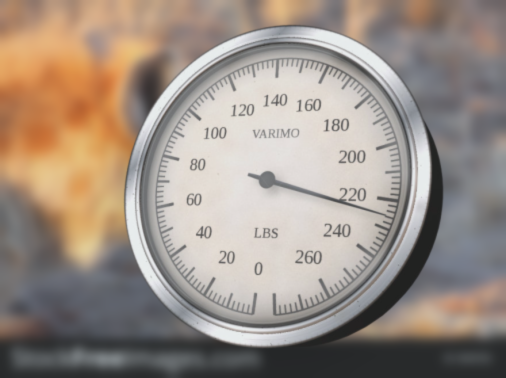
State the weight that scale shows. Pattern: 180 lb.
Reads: 226 lb
